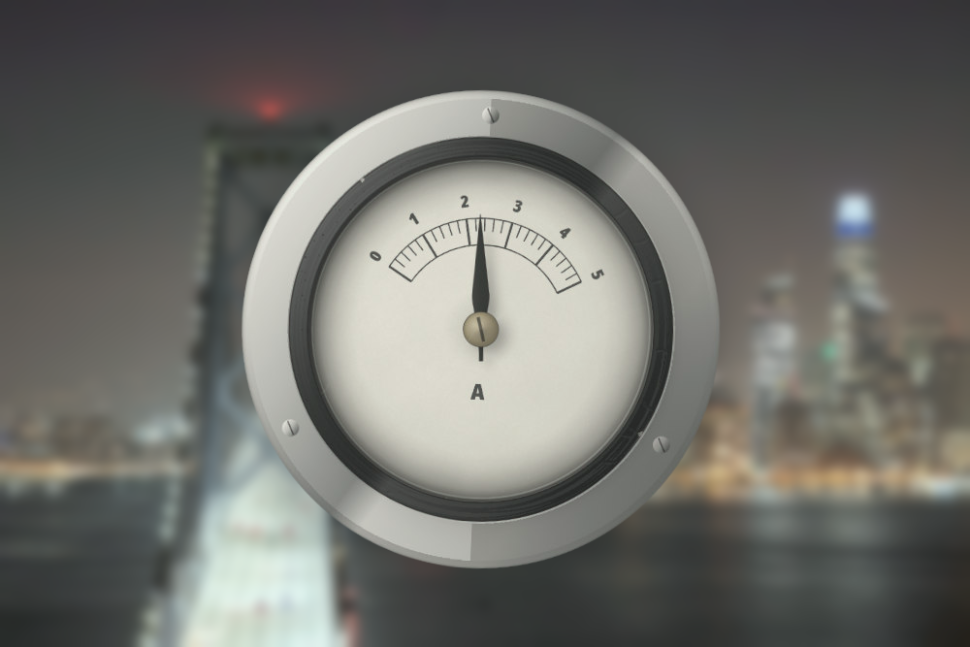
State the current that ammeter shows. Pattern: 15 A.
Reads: 2.3 A
